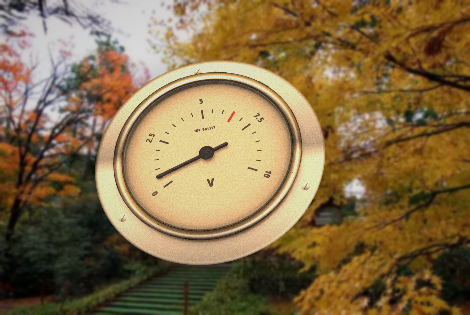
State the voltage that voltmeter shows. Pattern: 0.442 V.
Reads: 0.5 V
